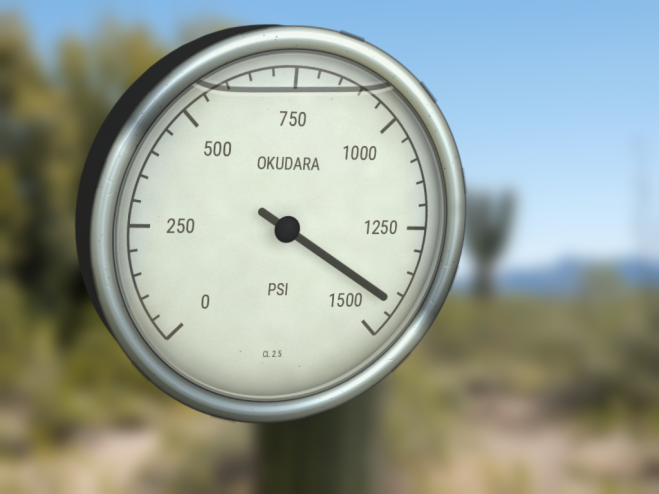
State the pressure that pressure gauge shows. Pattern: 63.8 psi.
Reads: 1425 psi
